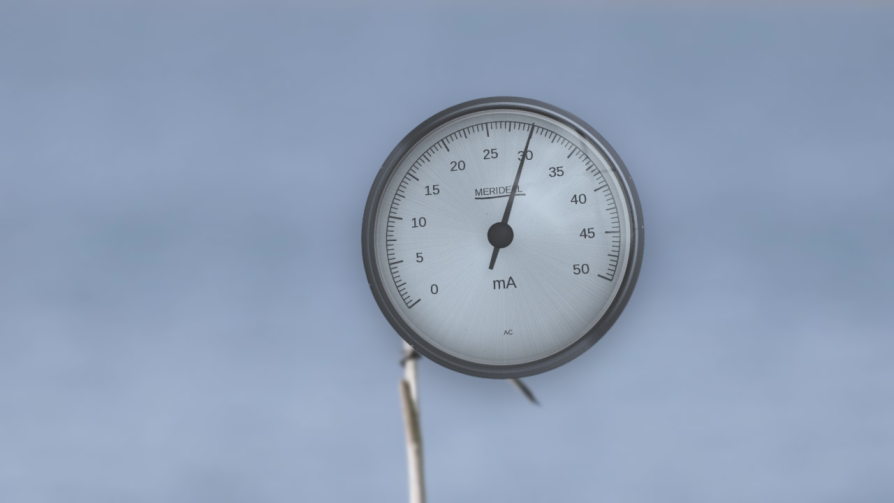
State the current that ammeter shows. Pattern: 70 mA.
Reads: 30 mA
